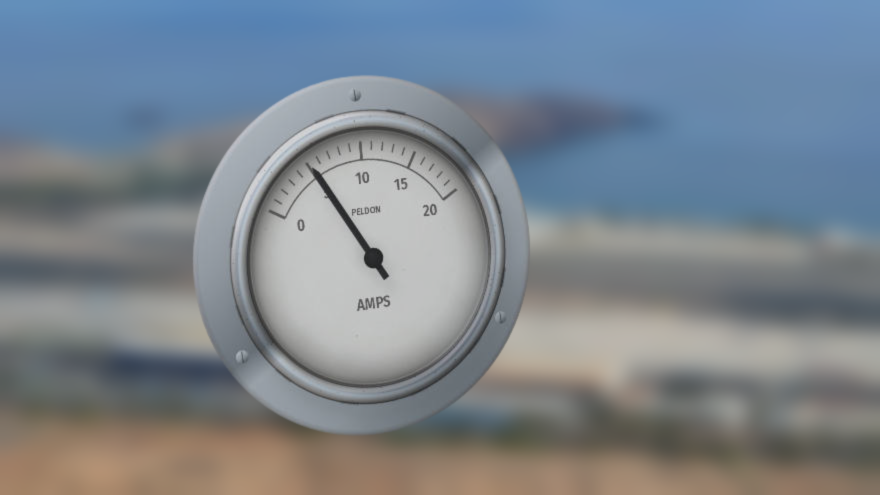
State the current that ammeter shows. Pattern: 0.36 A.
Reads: 5 A
